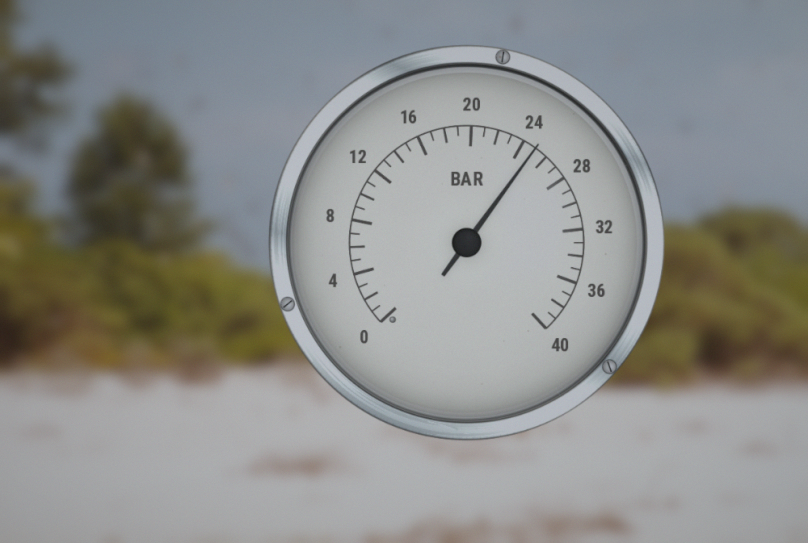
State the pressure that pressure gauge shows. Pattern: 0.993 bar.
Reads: 25 bar
